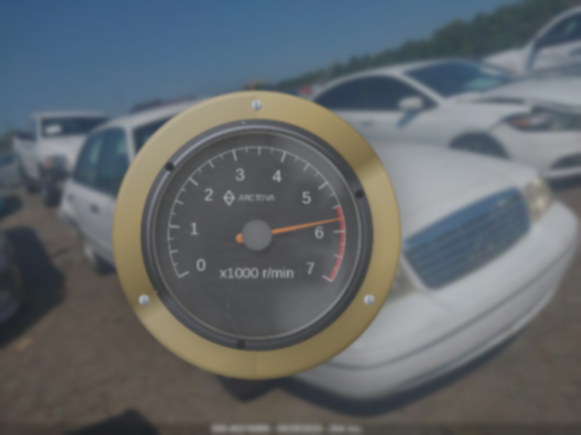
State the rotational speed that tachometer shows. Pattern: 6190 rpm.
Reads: 5750 rpm
